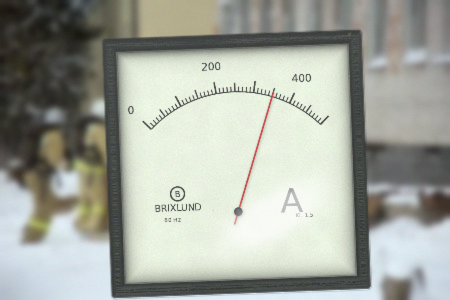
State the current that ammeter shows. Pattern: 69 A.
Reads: 350 A
